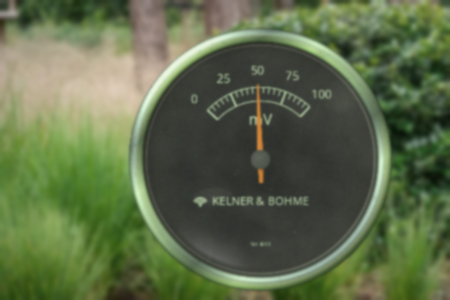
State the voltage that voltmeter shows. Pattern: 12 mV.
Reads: 50 mV
